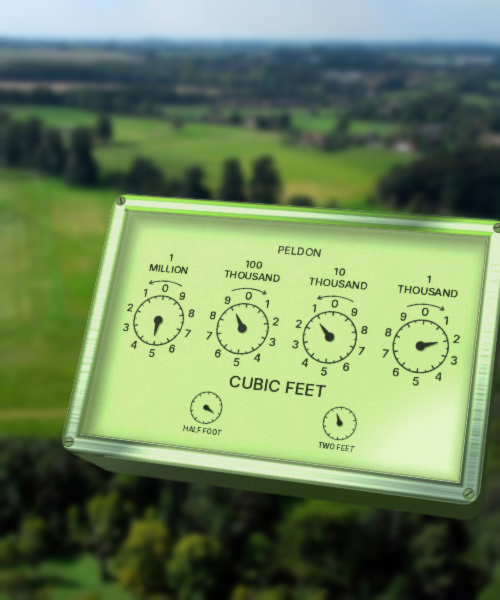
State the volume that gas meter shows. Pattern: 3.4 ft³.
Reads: 491200 ft³
